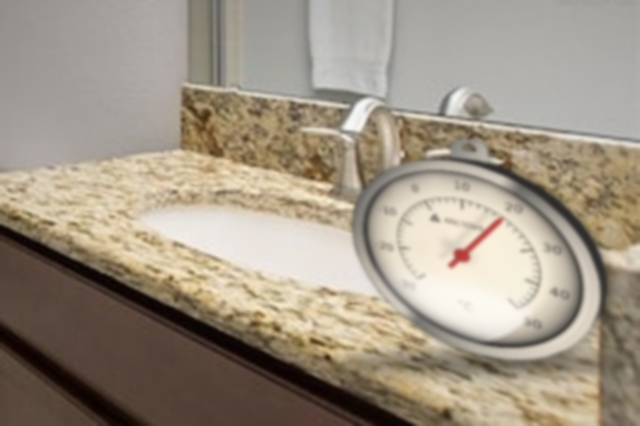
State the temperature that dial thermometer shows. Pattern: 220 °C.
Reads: 20 °C
